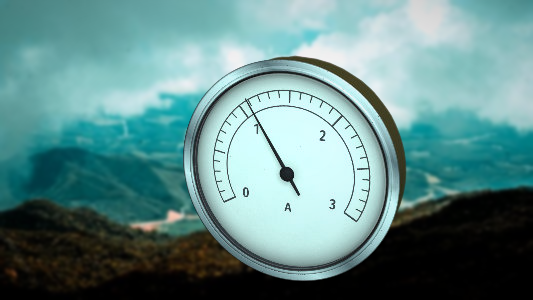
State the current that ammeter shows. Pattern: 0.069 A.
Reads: 1.1 A
